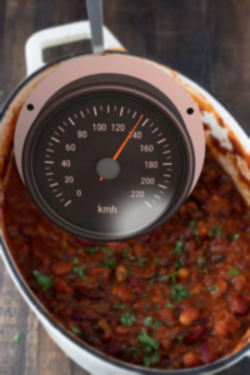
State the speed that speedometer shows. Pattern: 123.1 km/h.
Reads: 135 km/h
